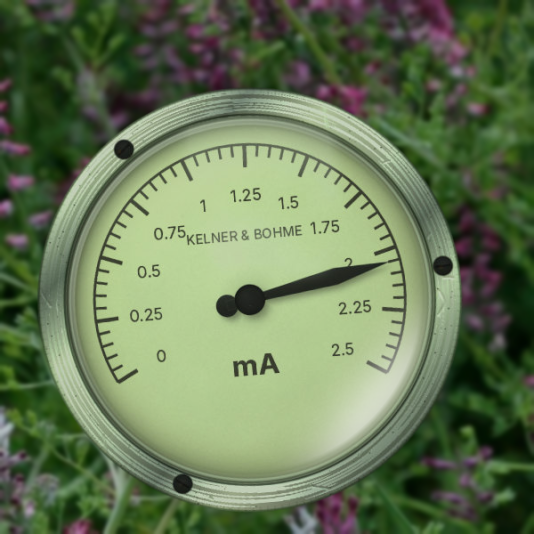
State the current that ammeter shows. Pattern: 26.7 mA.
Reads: 2.05 mA
